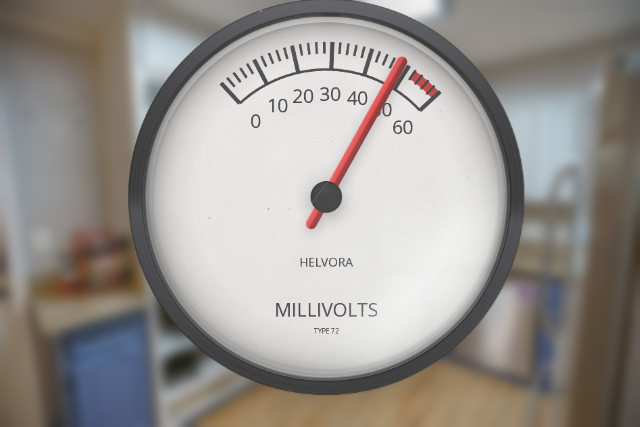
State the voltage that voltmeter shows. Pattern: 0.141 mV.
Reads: 48 mV
